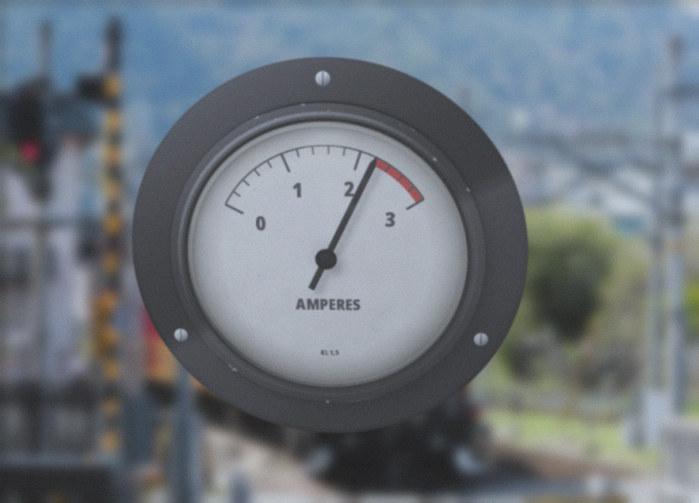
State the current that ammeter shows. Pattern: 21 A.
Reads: 2.2 A
